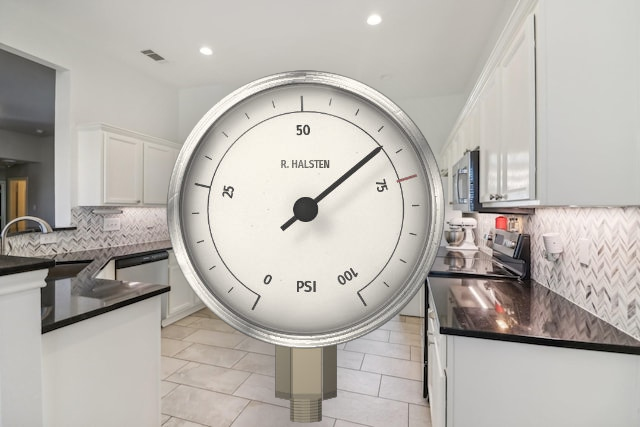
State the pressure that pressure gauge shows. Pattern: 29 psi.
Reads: 67.5 psi
